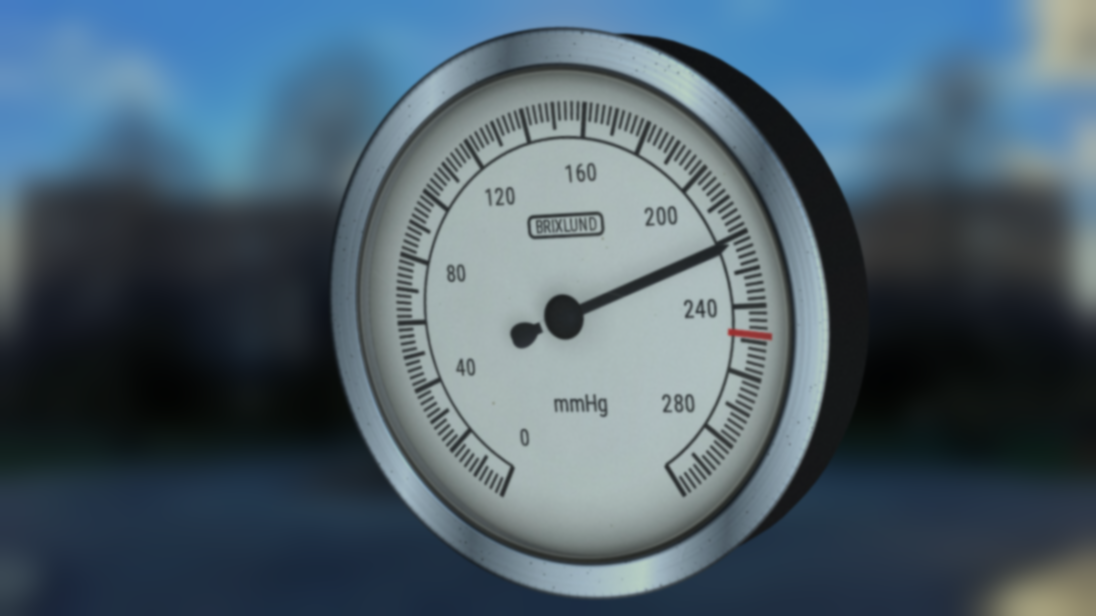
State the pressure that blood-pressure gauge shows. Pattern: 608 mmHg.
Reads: 222 mmHg
